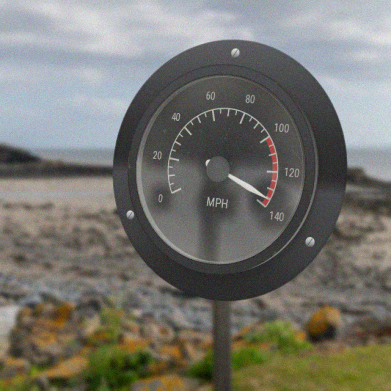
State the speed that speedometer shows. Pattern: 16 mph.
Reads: 135 mph
